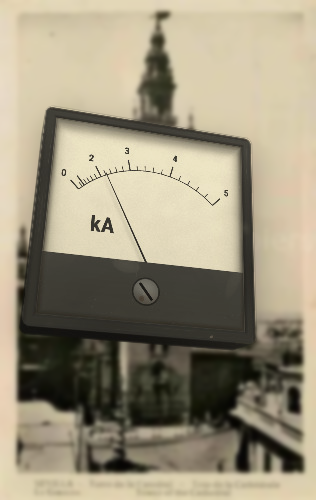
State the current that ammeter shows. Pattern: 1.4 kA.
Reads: 2.2 kA
